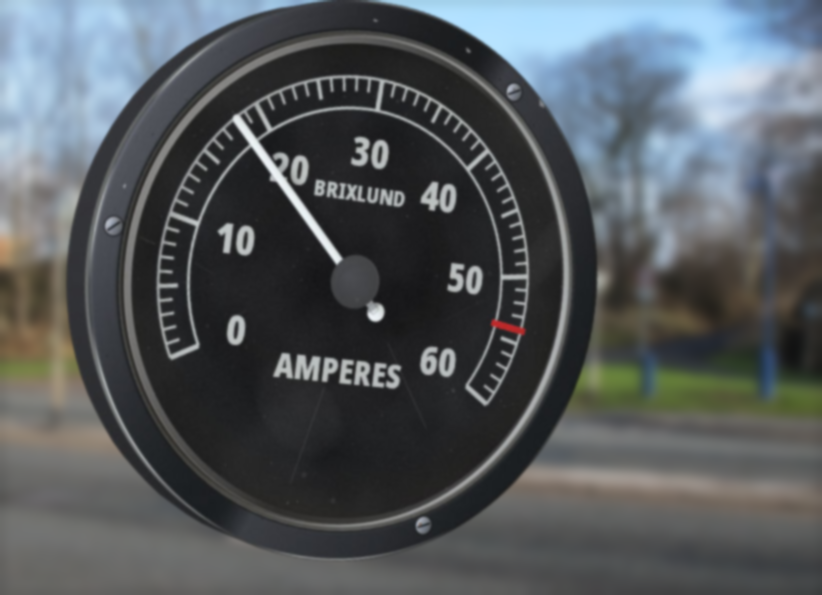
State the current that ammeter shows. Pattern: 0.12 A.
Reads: 18 A
